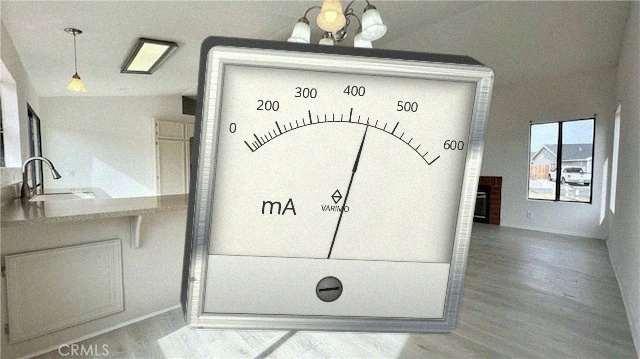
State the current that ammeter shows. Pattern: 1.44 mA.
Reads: 440 mA
